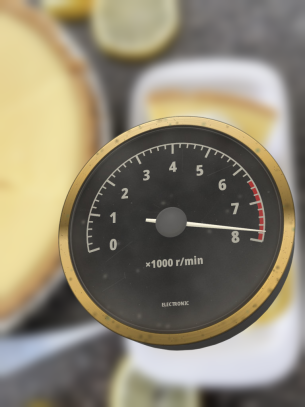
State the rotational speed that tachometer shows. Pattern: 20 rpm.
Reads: 7800 rpm
